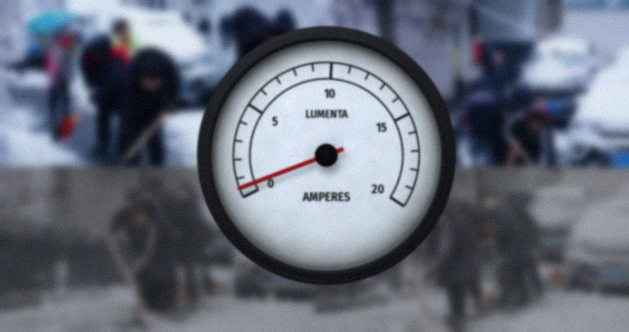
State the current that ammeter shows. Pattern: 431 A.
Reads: 0.5 A
